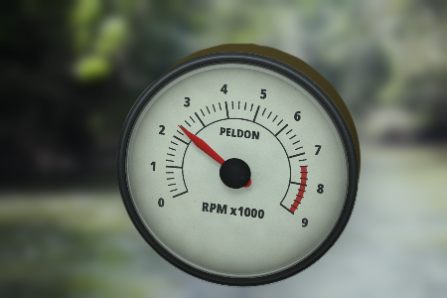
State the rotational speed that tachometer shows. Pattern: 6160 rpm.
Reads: 2400 rpm
